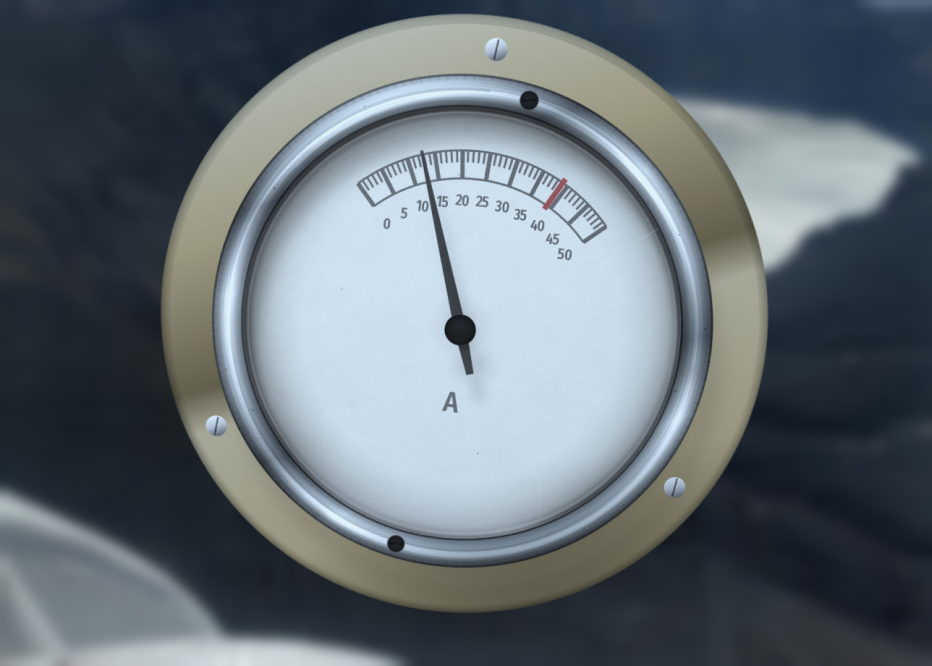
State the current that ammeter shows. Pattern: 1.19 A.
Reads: 13 A
